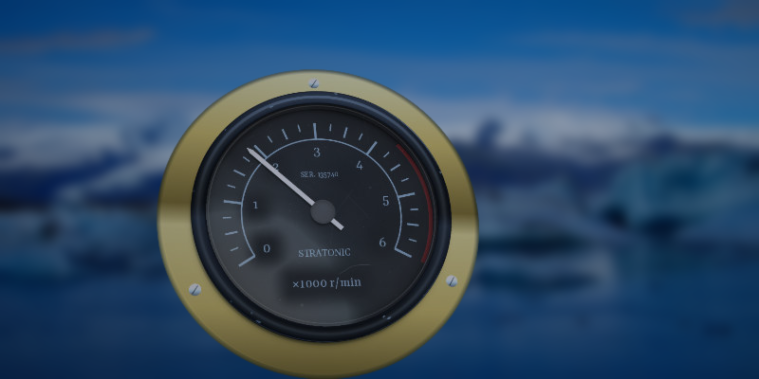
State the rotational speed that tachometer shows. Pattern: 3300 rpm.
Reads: 1875 rpm
